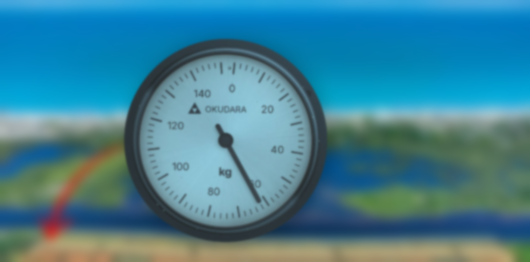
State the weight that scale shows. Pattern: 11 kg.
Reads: 62 kg
